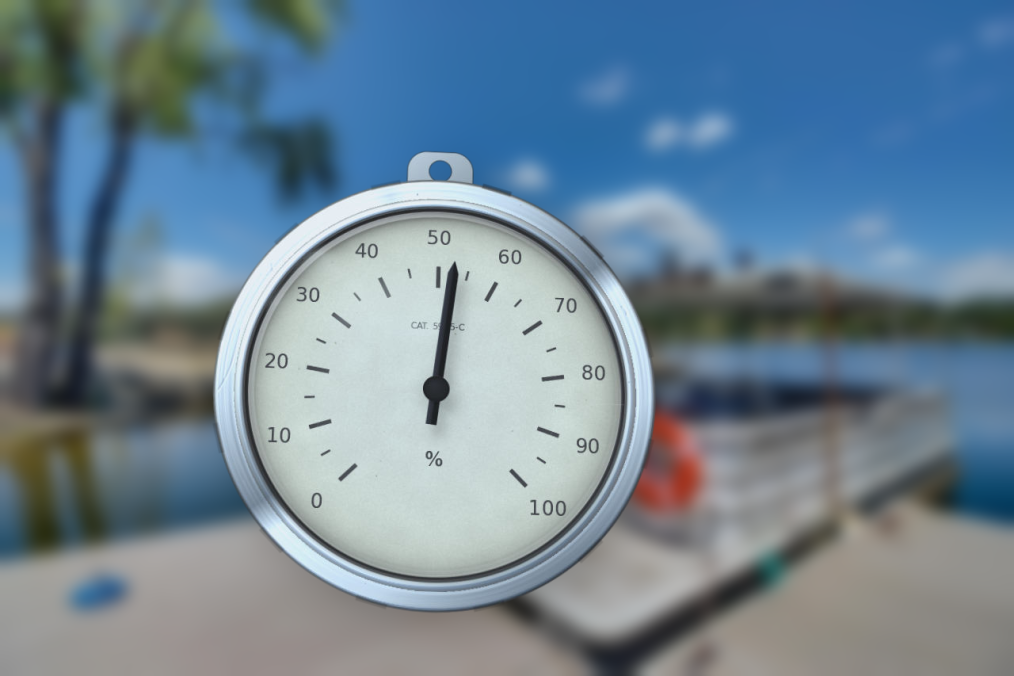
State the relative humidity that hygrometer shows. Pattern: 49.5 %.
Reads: 52.5 %
